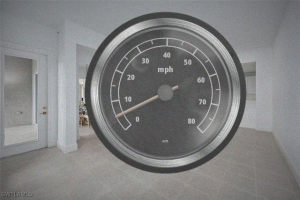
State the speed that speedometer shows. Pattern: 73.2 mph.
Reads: 5 mph
